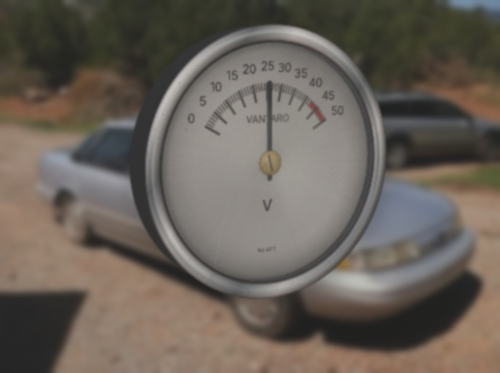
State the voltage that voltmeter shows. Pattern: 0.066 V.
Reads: 25 V
